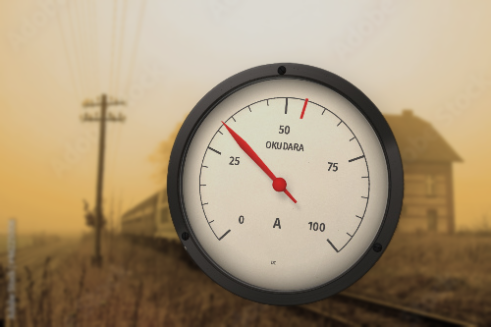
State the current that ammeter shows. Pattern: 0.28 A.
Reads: 32.5 A
